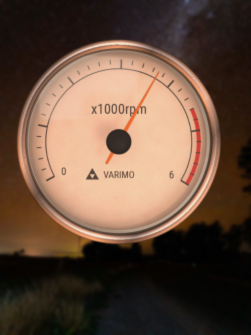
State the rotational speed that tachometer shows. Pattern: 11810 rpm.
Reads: 3700 rpm
